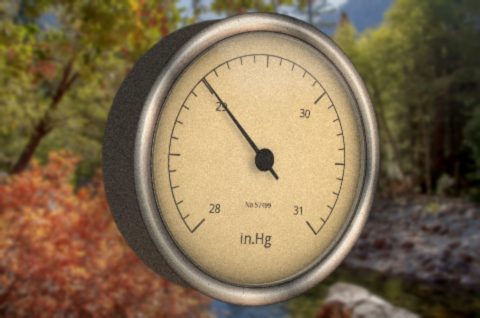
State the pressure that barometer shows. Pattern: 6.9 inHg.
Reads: 29 inHg
